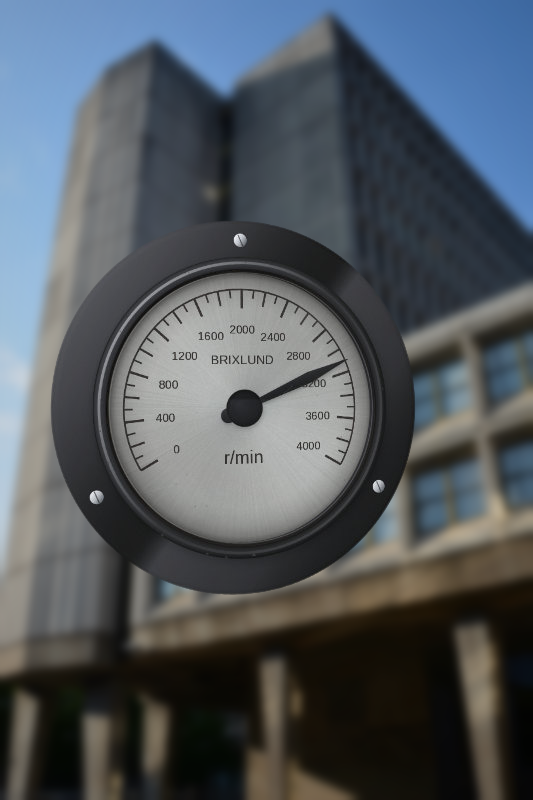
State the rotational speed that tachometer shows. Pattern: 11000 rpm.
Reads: 3100 rpm
